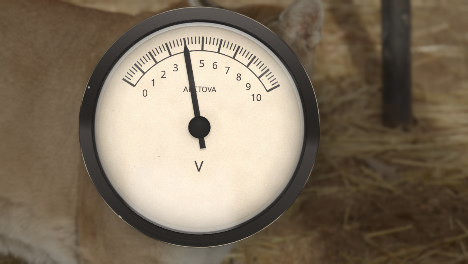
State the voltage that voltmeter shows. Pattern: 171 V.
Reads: 4 V
